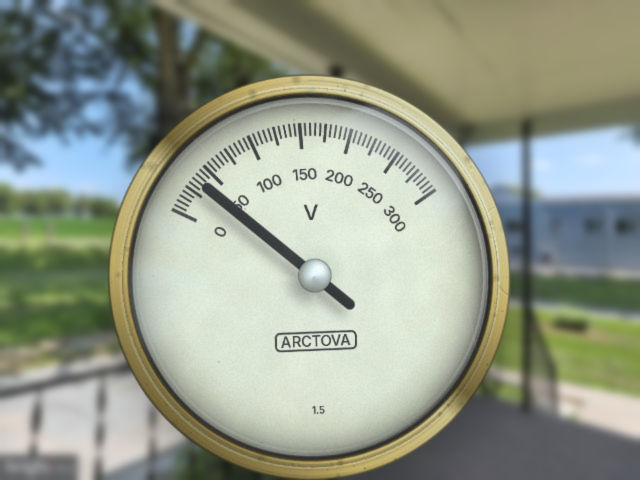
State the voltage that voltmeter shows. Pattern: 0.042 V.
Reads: 35 V
